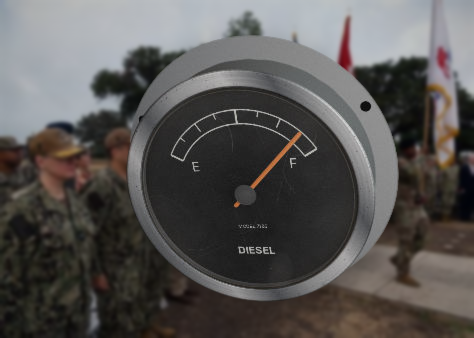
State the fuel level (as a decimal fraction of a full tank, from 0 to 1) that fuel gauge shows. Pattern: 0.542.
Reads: 0.875
